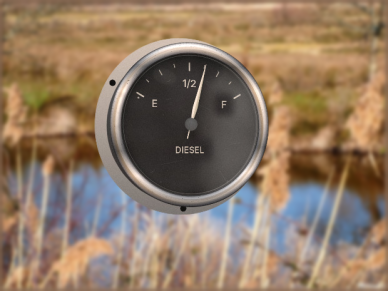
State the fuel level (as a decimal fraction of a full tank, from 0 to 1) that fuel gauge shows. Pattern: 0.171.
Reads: 0.625
